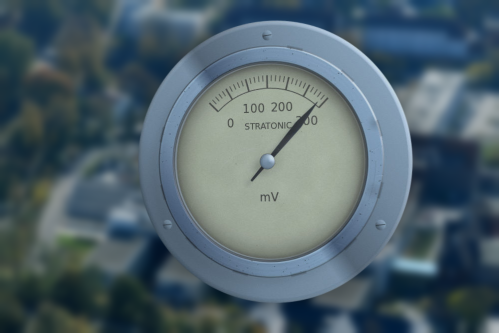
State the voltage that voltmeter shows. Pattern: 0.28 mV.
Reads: 290 mV
